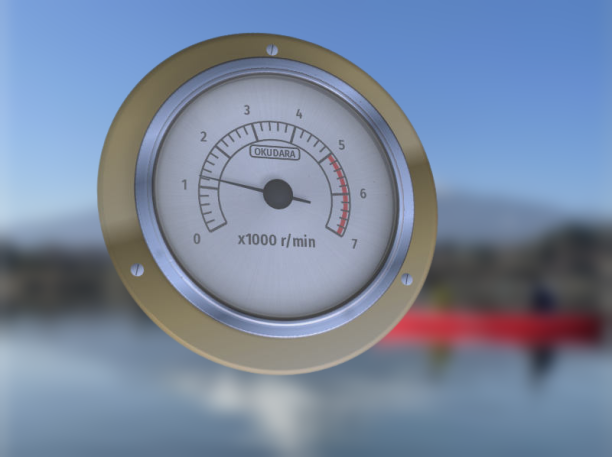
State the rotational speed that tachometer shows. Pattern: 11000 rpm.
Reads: 1200 rpm
